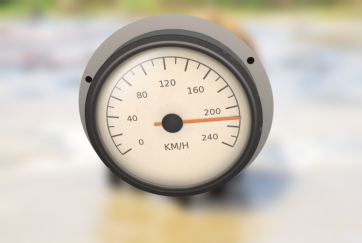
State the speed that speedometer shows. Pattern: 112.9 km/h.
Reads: 210 km/h
